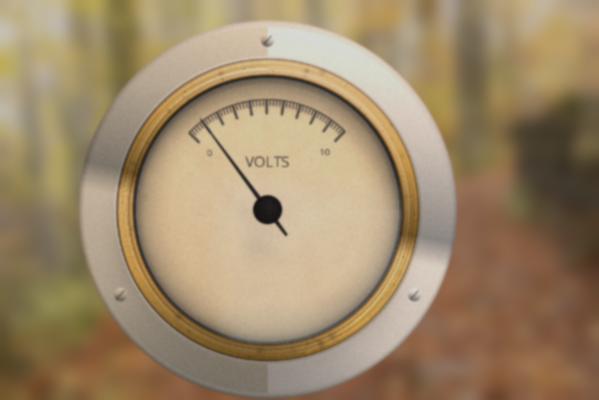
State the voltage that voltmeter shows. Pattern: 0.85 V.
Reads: 1 V
